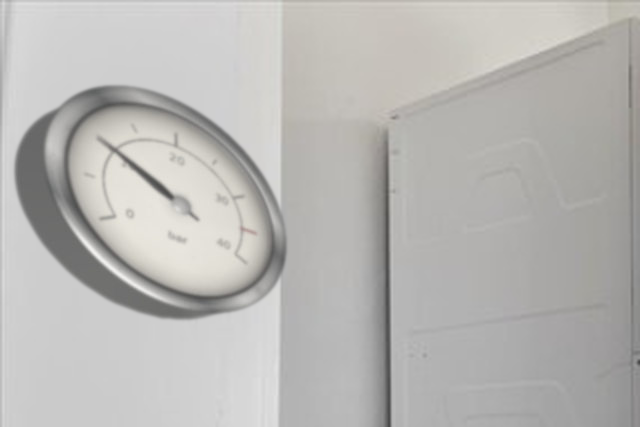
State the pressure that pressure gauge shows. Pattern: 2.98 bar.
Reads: 10 bar
